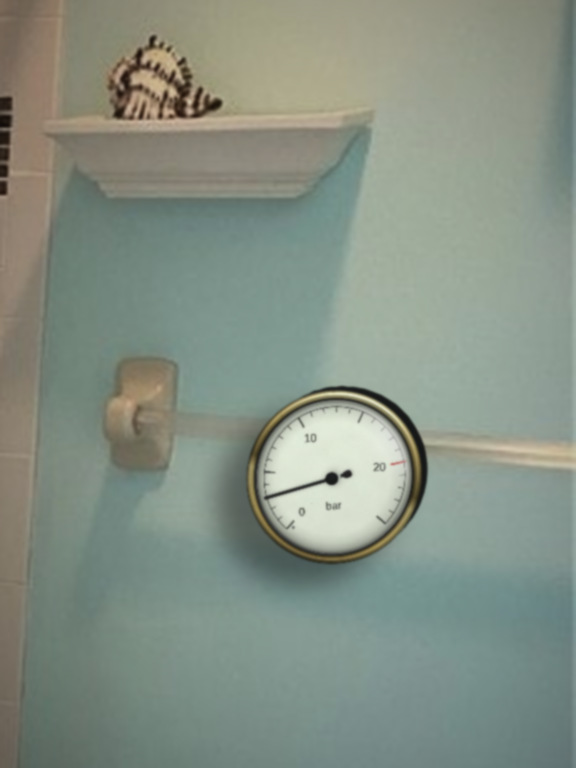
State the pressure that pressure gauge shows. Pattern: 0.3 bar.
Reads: 3 bar
